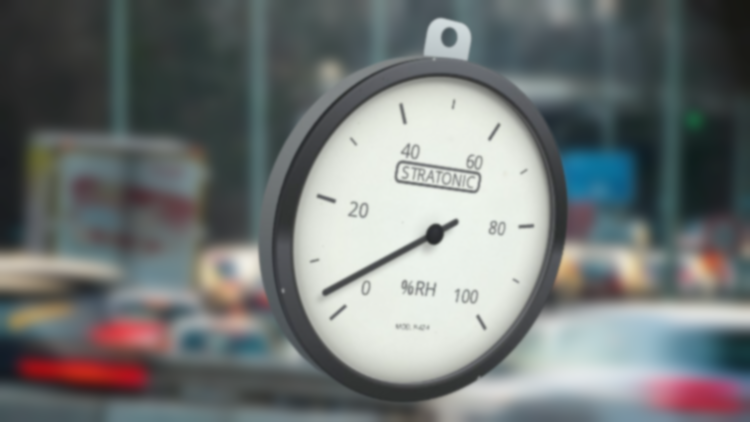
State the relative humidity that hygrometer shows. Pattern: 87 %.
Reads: 5 %
